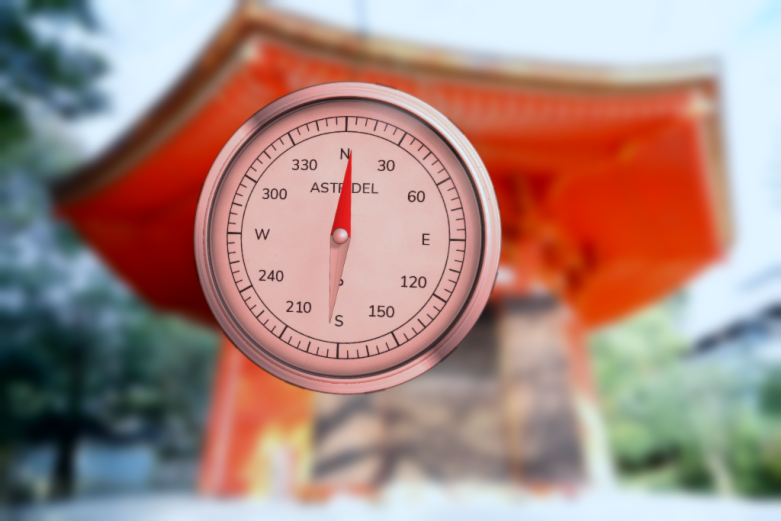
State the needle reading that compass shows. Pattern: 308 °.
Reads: 5 °
